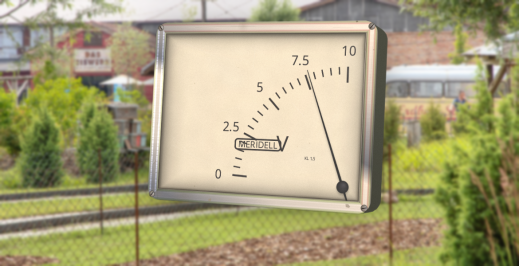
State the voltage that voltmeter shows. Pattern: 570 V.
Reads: 7.75 V
